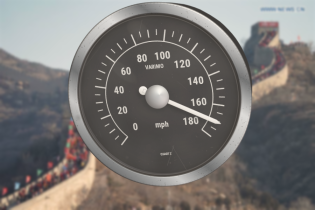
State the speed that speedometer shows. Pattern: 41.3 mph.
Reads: 170 mph
